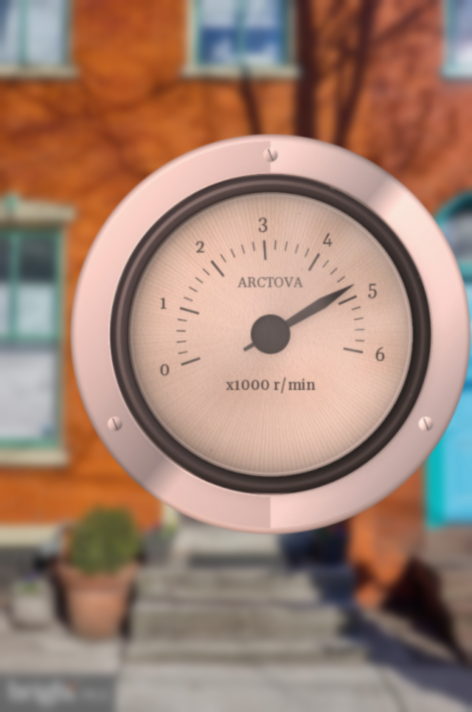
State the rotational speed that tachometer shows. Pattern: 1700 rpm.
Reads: 4800 rpm
